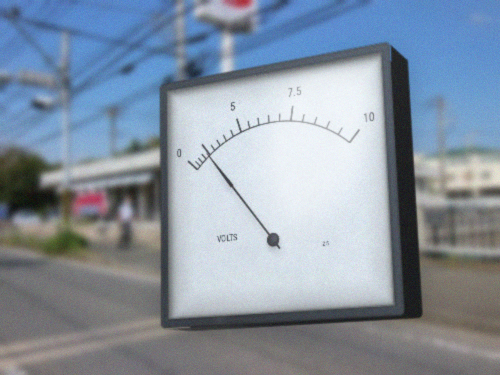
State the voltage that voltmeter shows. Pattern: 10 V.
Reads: 2.5 V
